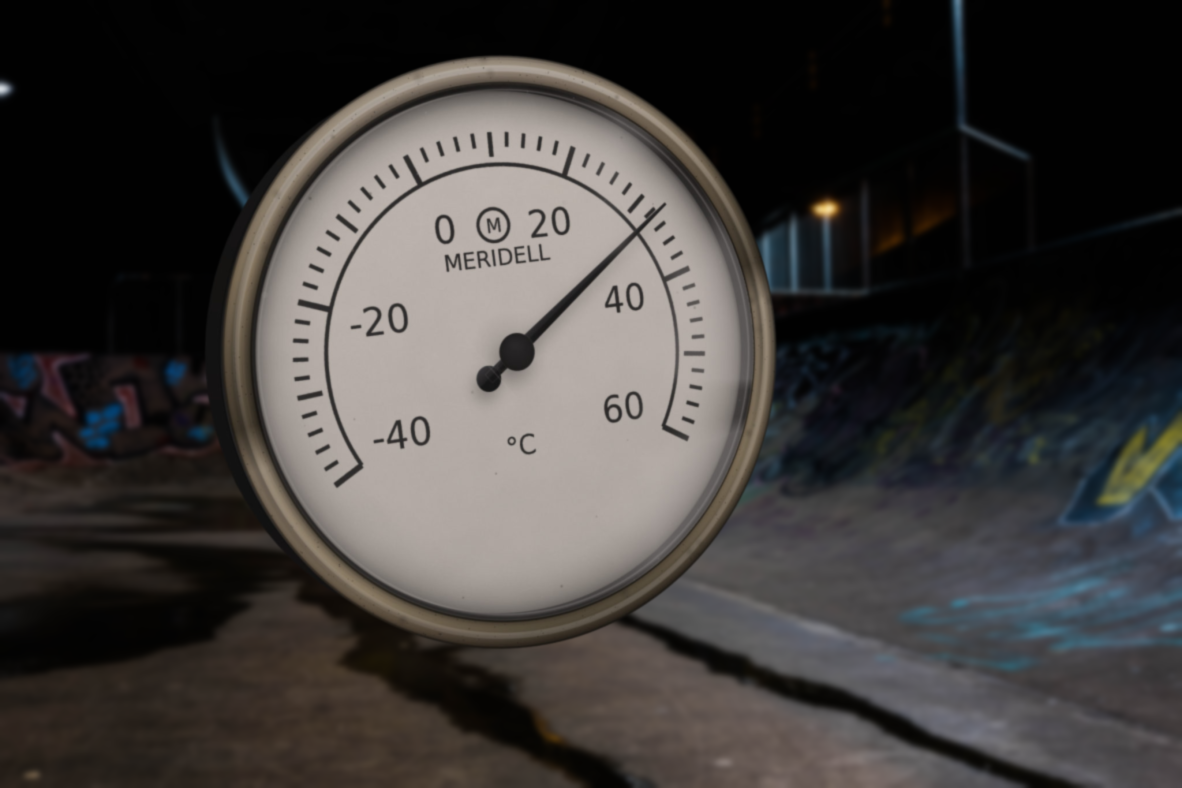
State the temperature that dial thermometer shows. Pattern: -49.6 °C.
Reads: 32 °C
